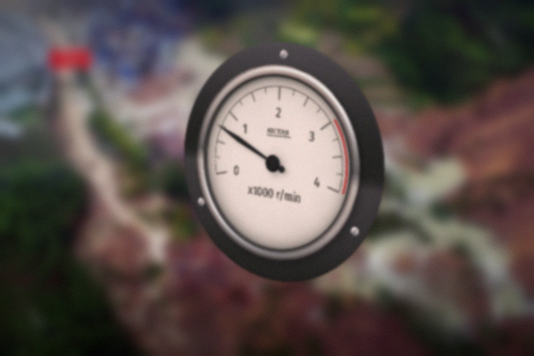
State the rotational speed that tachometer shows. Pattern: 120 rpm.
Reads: 750 rpm
